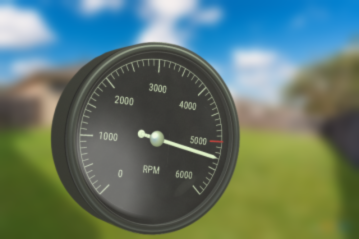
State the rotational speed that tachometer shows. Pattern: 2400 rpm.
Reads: 5300 rpm
